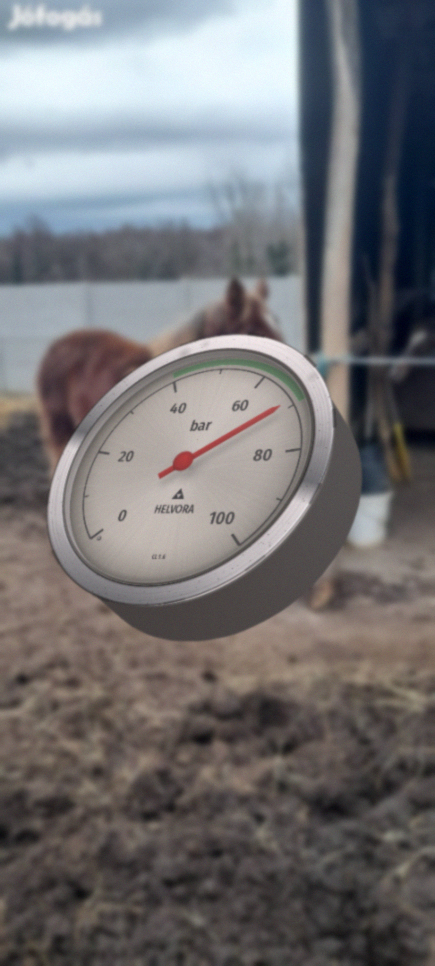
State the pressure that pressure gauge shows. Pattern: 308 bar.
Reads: 70 bar
